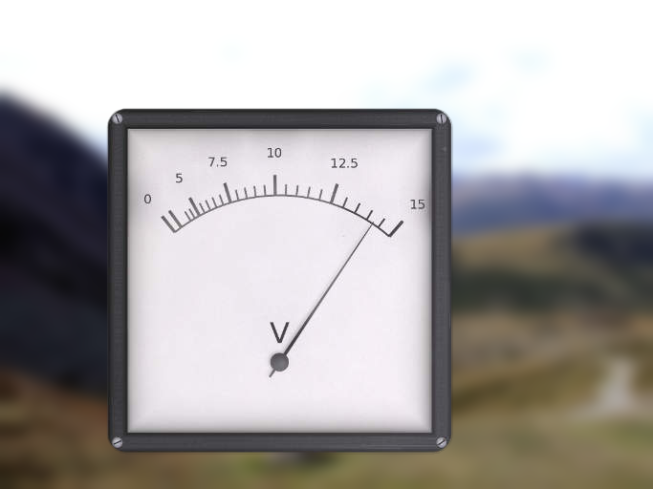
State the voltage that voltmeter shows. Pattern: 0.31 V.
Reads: 14.25 V
